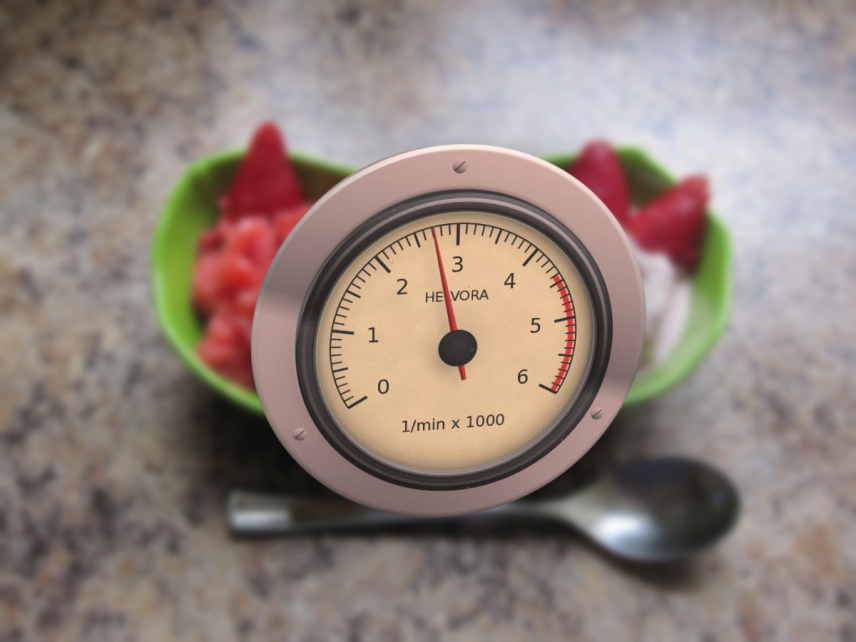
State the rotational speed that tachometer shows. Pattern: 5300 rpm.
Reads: 2700 rpm
